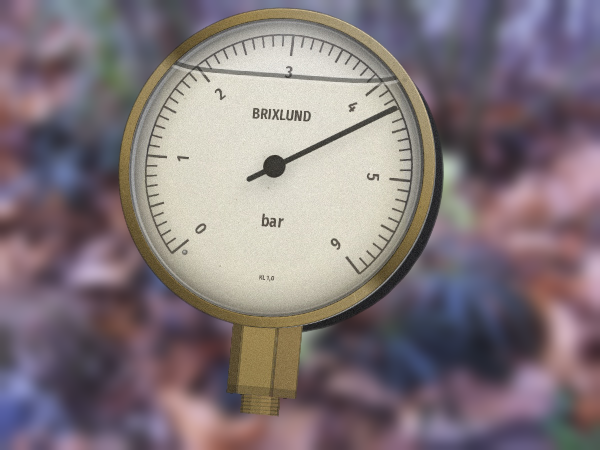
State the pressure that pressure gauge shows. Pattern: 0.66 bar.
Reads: 4.3 bar
